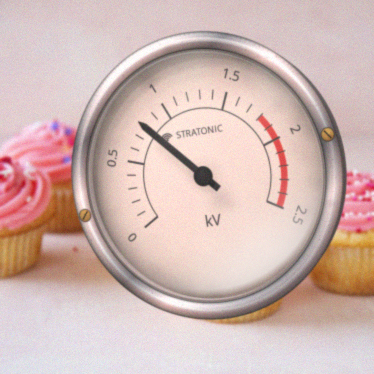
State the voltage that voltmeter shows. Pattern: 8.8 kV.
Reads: 0.8 kV
